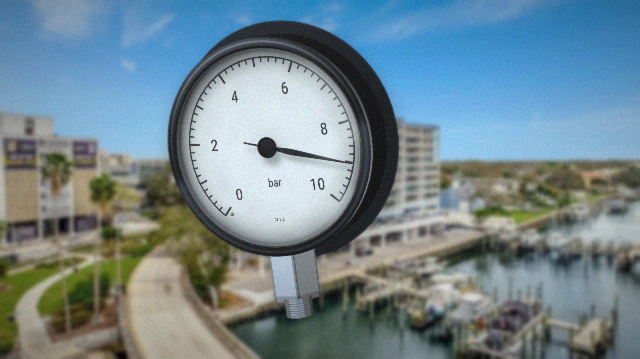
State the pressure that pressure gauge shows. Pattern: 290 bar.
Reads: 9 bar
